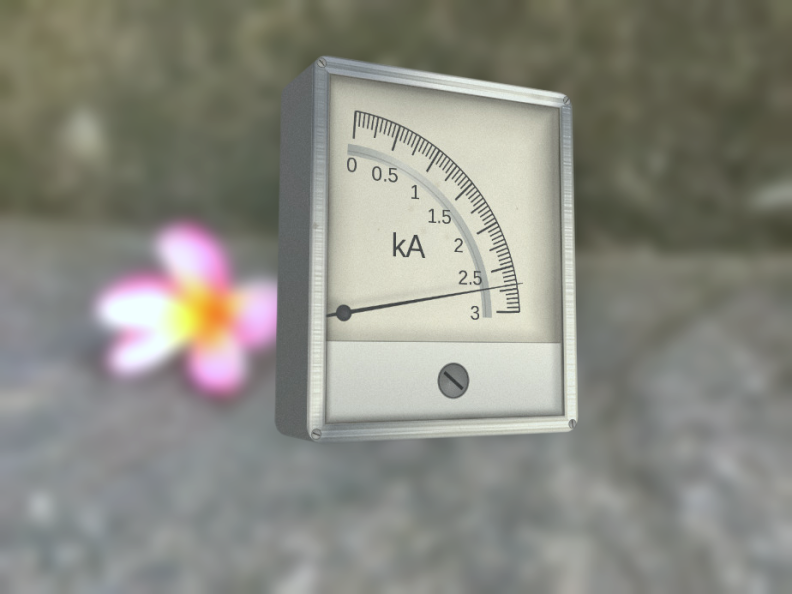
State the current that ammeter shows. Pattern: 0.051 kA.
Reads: 2.7 kA
